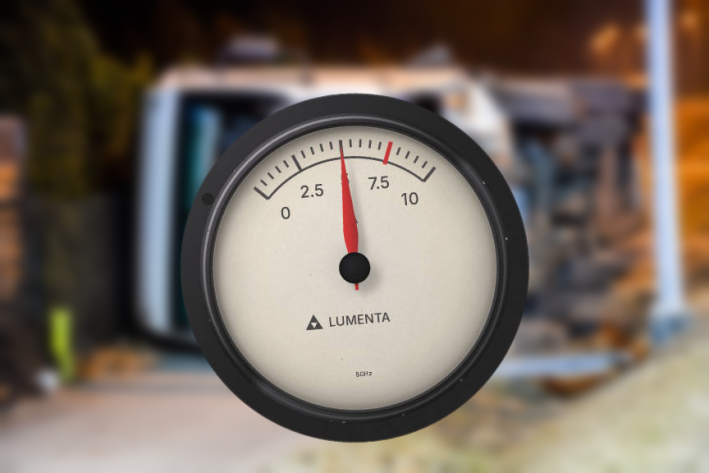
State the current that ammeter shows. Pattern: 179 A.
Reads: 5 A
